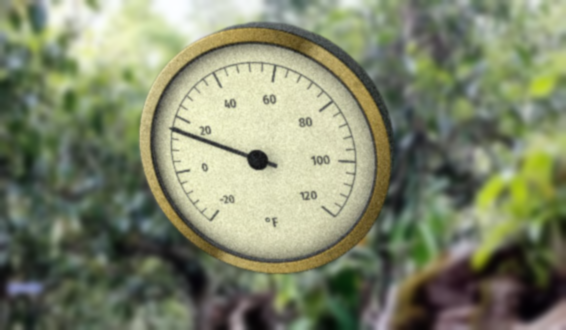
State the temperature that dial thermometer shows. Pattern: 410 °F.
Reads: 16 °F
